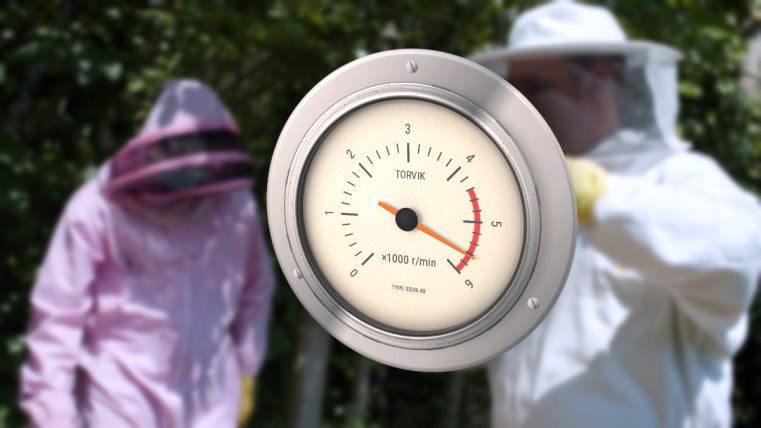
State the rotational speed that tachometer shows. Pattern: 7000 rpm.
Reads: 5600 rpm
